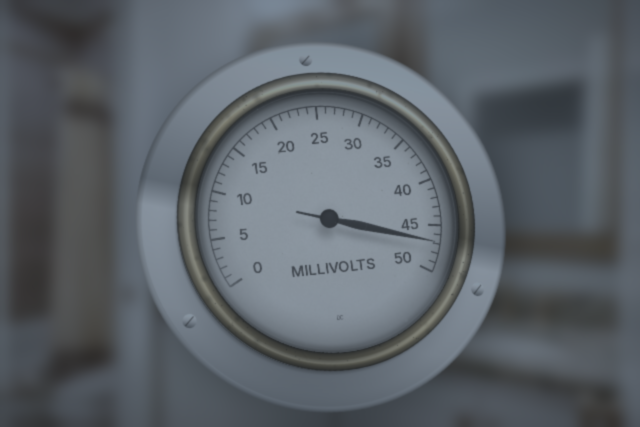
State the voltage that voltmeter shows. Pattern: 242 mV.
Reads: 47 mV
